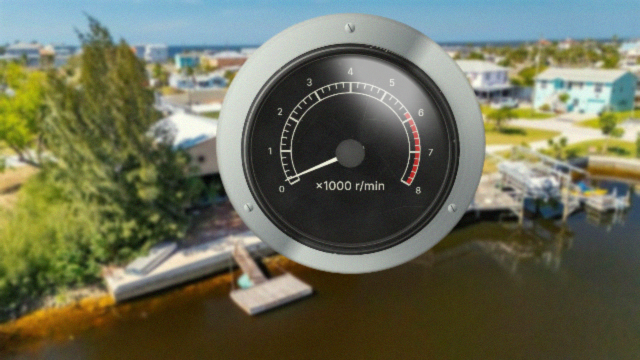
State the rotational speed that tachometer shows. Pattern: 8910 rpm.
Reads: 200 rpm
